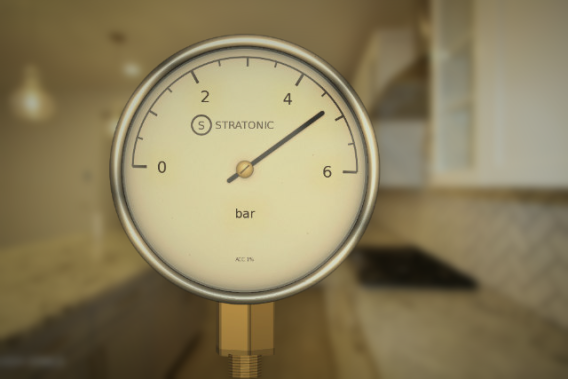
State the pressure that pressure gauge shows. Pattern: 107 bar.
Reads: 4.75 bar
